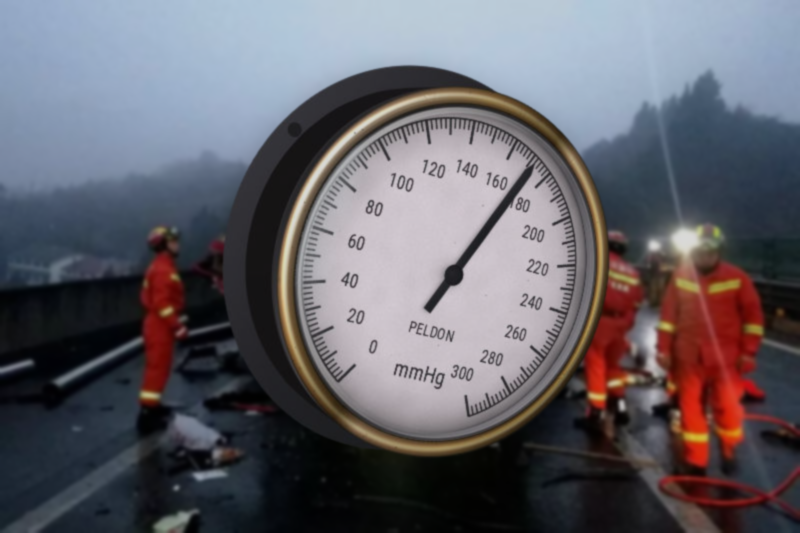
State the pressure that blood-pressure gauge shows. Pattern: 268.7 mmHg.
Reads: 170 mmHg
